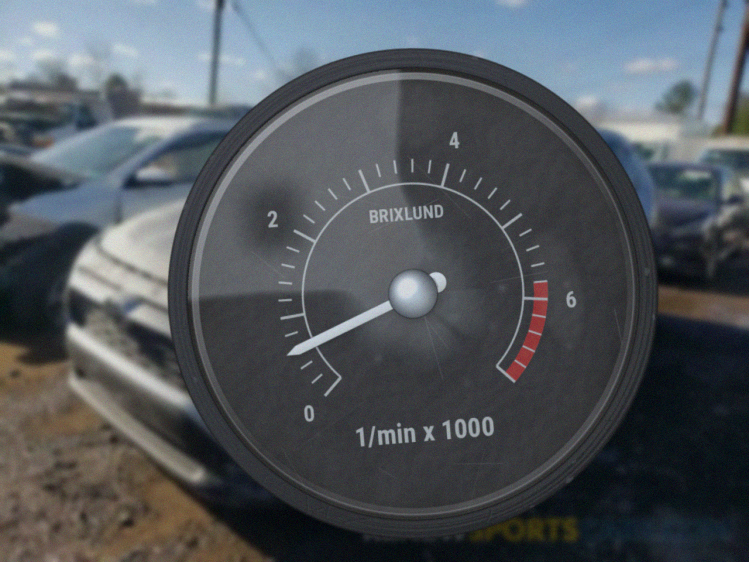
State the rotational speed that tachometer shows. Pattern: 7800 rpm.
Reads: 600 rpm
